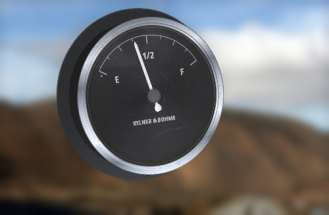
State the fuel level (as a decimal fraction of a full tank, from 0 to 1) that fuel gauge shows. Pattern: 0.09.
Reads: 0.375
